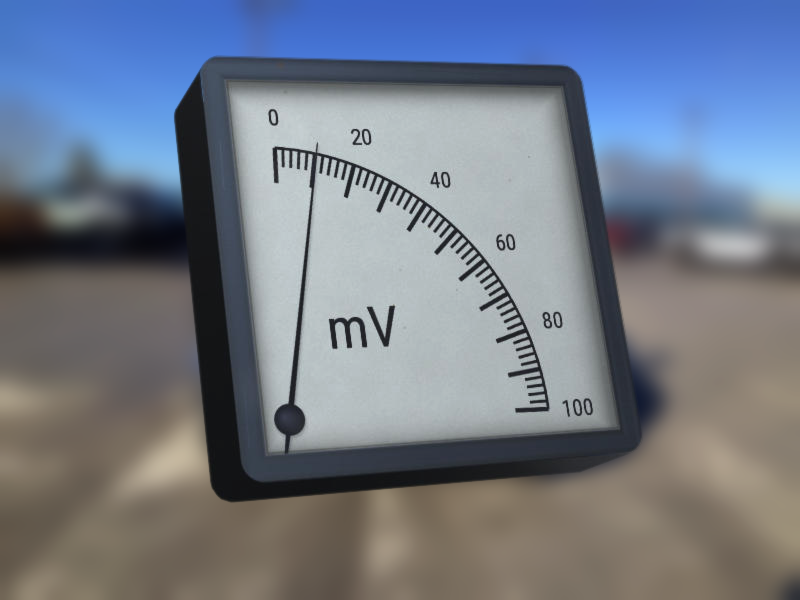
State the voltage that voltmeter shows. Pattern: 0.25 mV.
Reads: 10 mV
